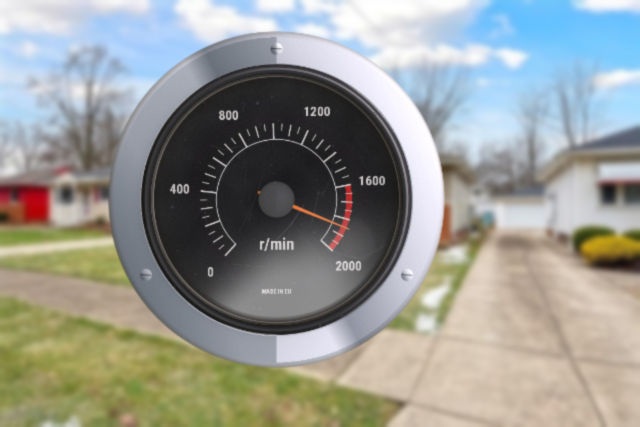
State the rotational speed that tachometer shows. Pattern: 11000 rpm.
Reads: 1850 rpm
